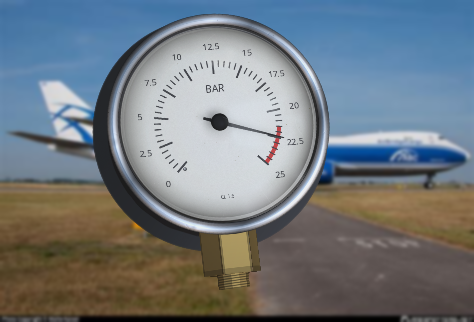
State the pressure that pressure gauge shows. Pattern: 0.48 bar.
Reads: 22.5 bar
